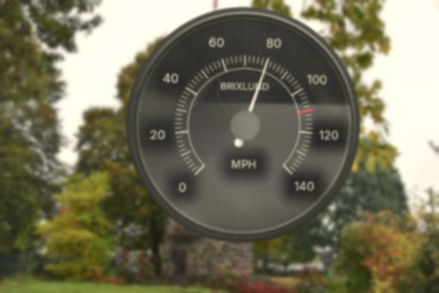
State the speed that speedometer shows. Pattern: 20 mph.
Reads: 80 mph
